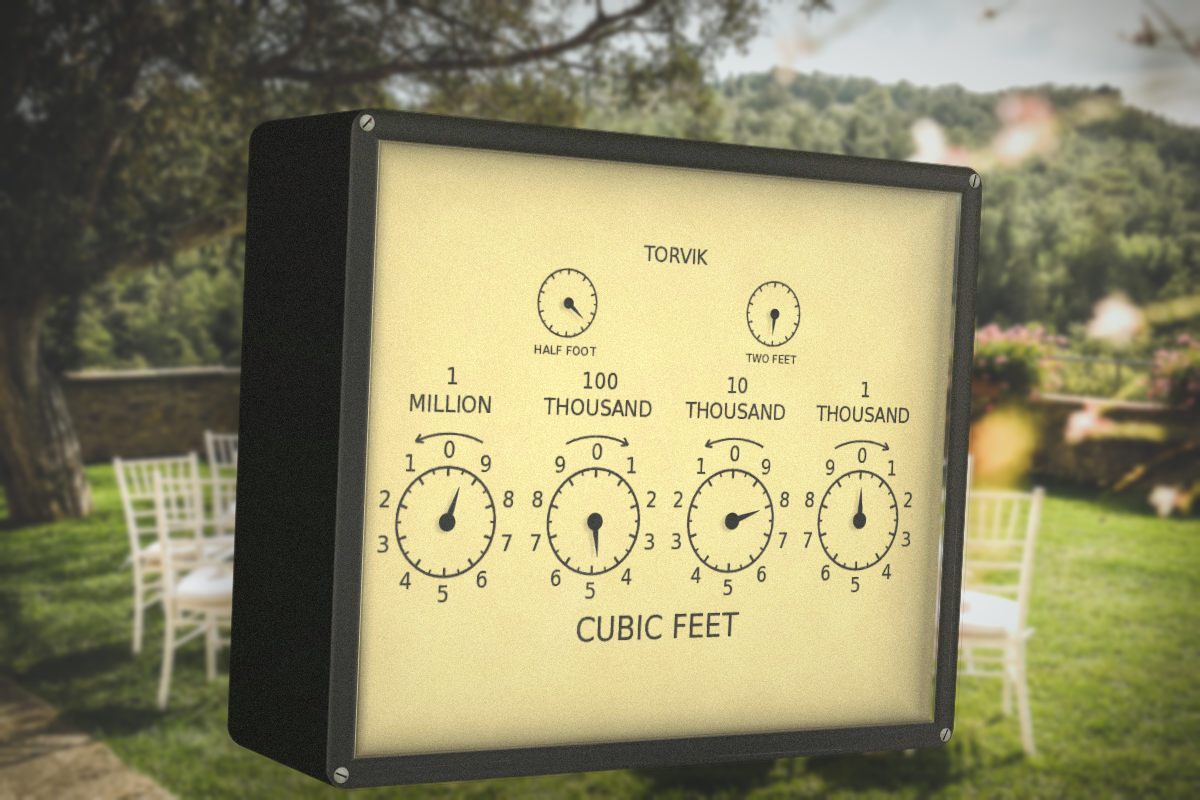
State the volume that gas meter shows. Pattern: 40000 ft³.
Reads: 948000 ft³
